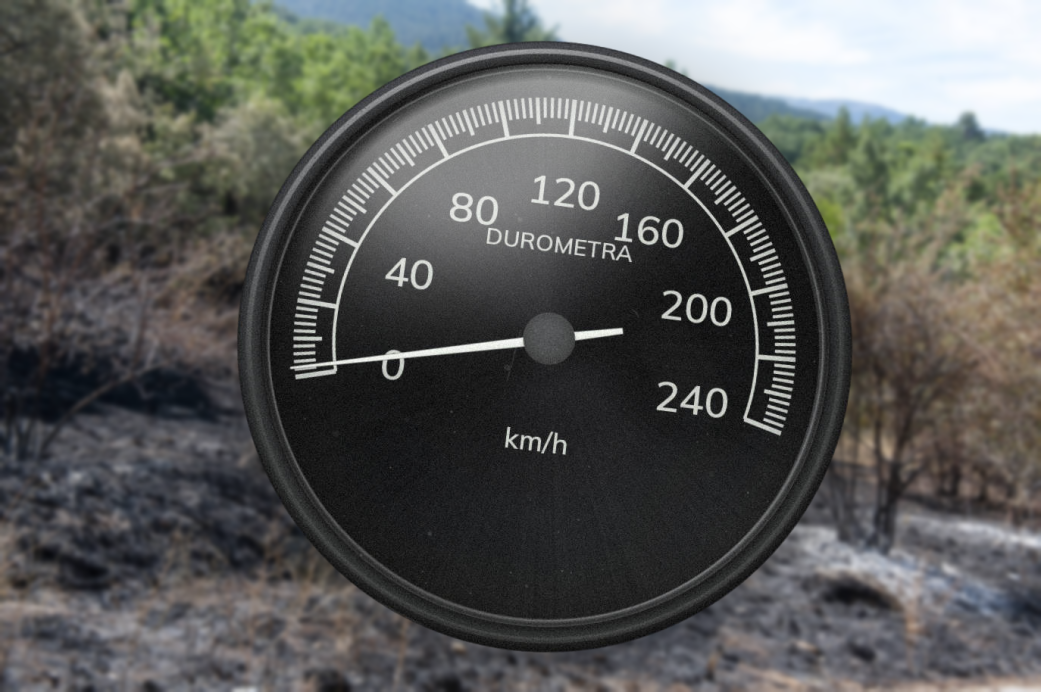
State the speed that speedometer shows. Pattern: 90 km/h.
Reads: 2 km/h
